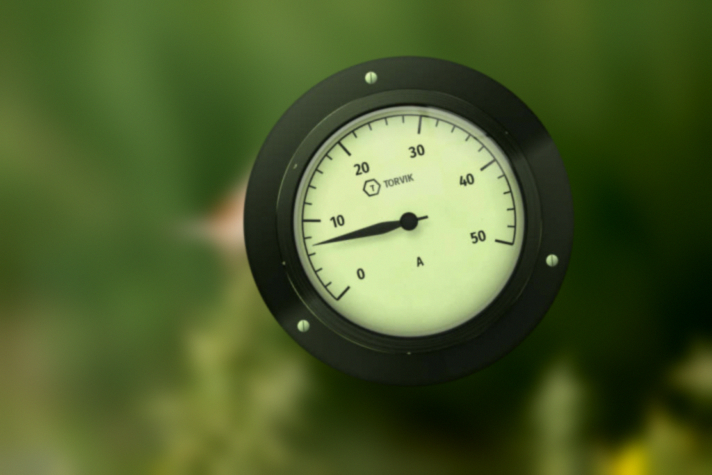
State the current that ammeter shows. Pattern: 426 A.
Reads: 7 A
